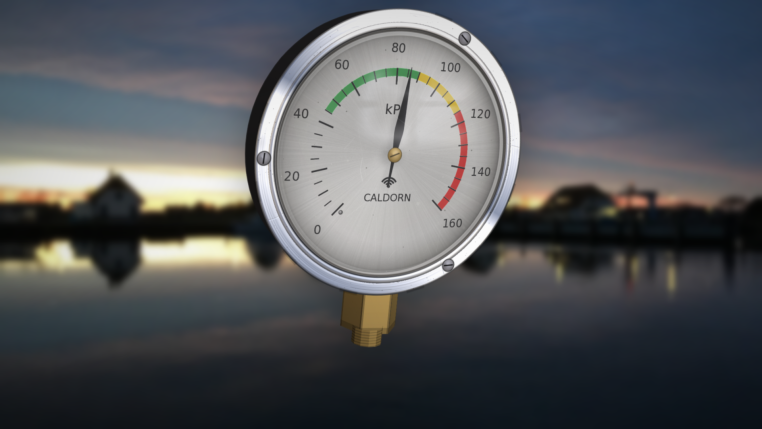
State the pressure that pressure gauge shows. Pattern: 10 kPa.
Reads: 85 kPa
